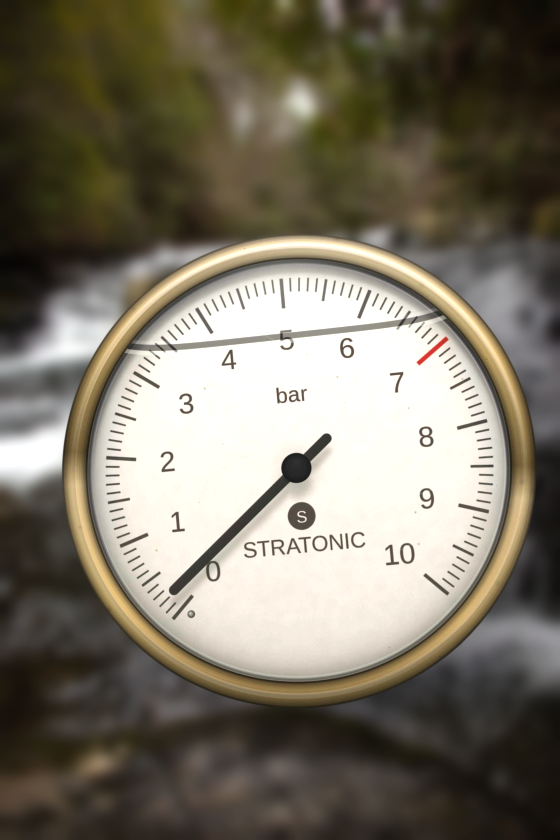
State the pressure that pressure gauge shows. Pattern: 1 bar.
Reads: 0.2 bar
